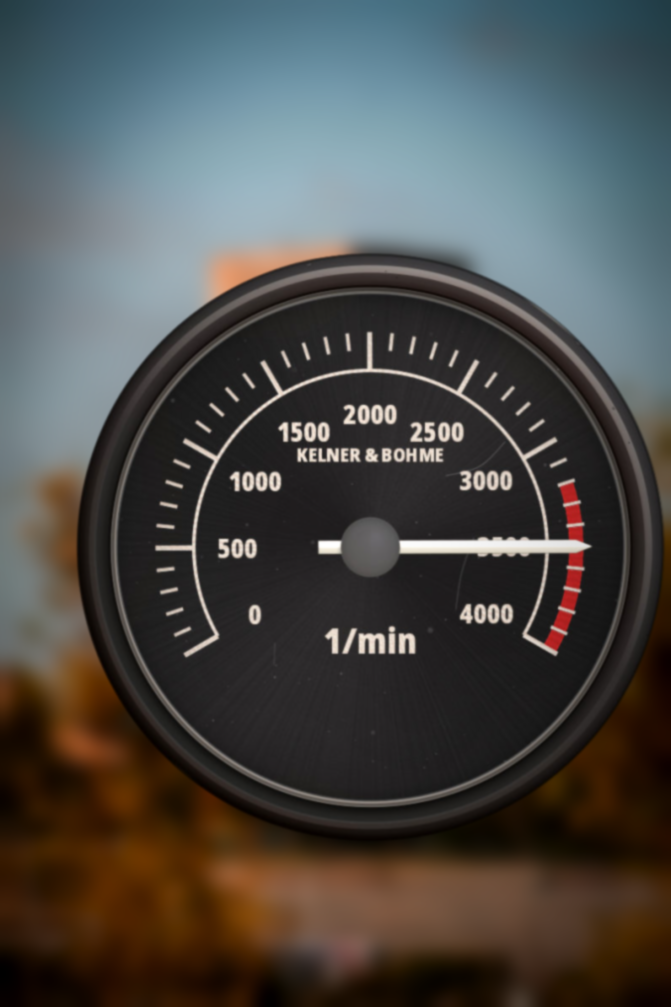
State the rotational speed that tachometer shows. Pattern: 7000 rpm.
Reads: 3500 rpm
